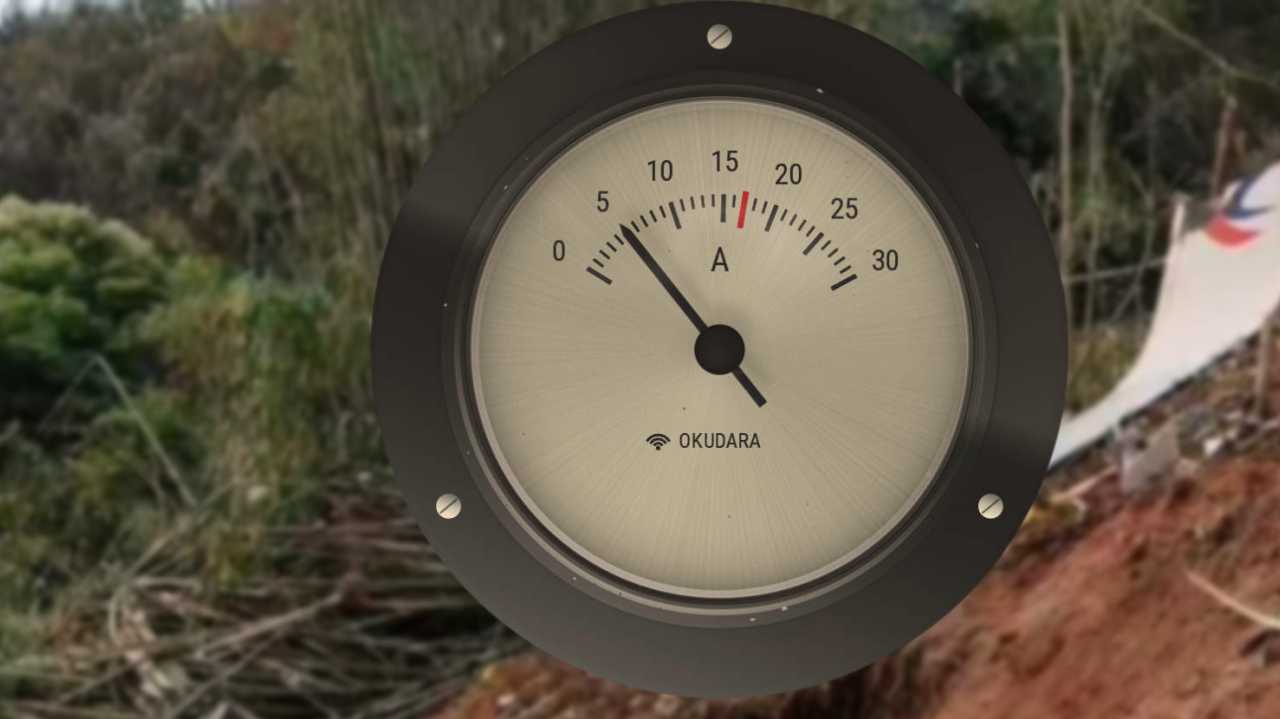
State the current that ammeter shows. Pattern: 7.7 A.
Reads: 5 A
